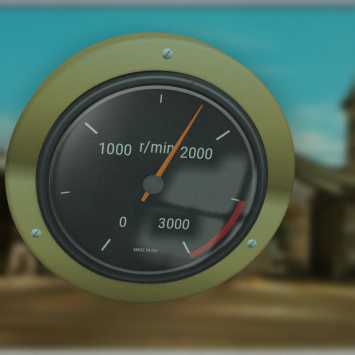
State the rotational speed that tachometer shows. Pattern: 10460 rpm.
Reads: 1750 rpm
